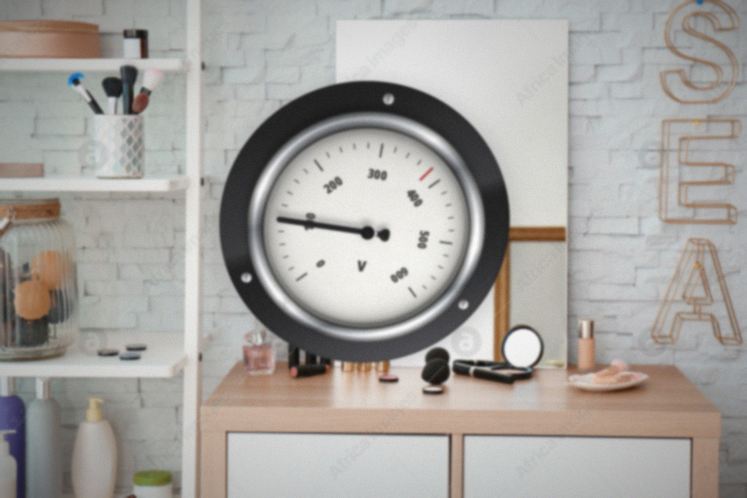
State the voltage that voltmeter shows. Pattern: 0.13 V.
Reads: 100 V
